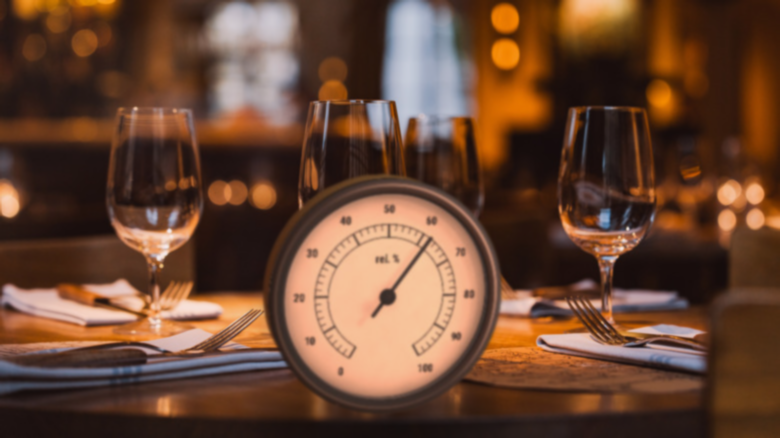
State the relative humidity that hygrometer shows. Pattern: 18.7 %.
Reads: 62 %
